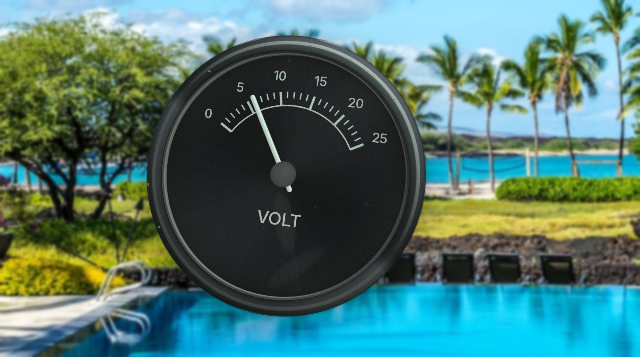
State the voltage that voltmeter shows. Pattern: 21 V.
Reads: 6 V
